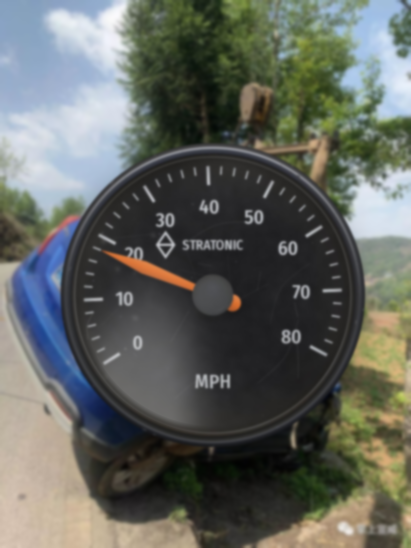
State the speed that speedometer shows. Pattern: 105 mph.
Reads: 18 mph
